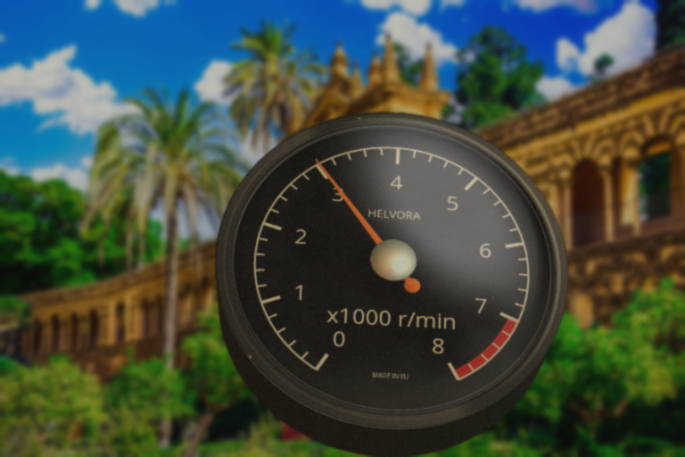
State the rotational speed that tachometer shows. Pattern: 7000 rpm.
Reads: 3000 rpm
